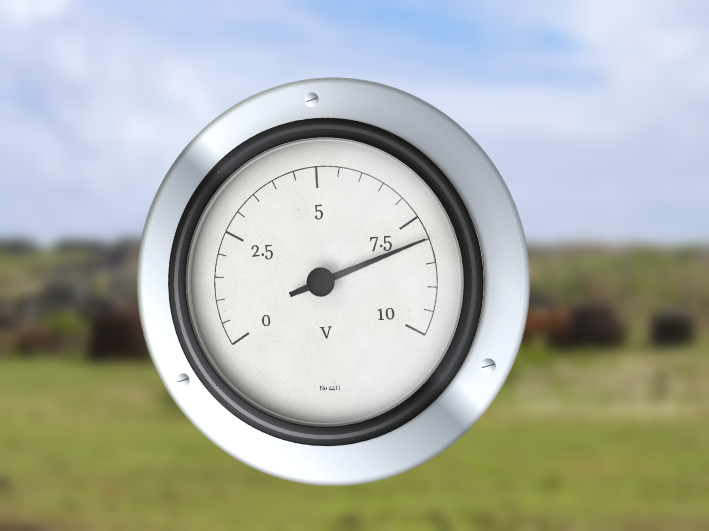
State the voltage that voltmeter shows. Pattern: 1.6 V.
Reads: 8 V
